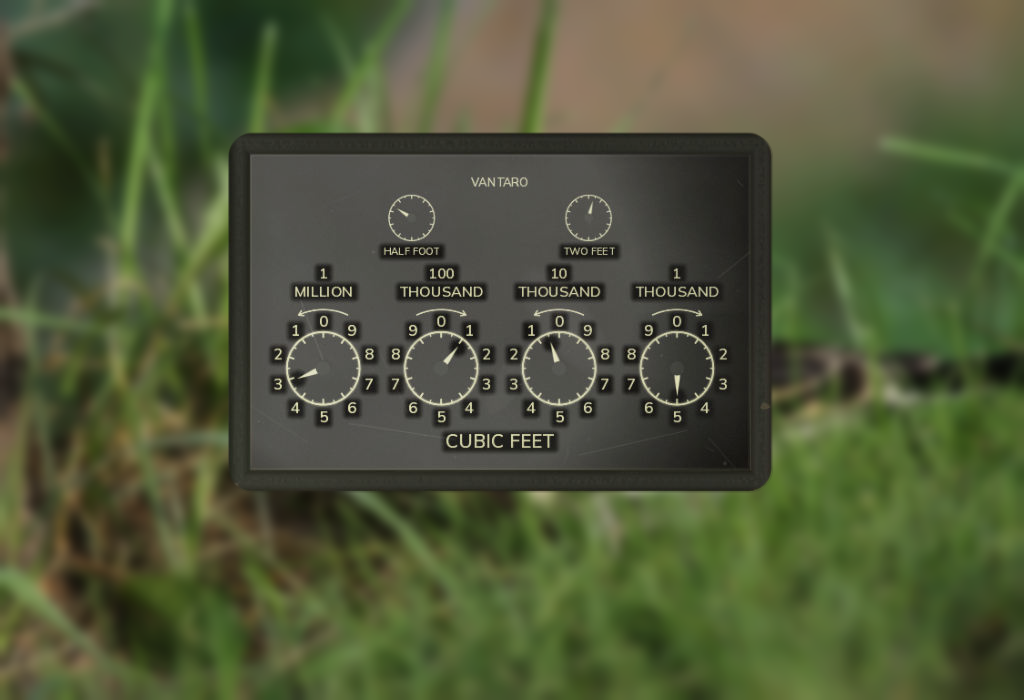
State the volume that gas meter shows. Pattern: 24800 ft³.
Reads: 310500 ft³
